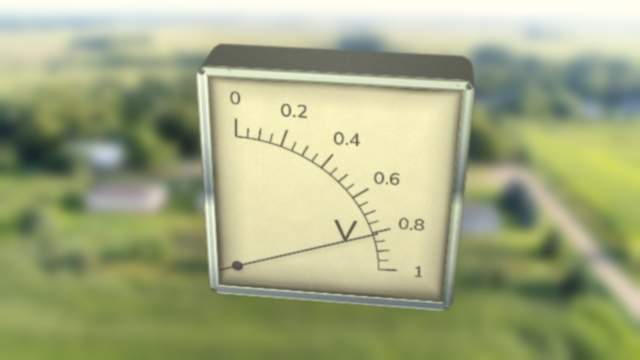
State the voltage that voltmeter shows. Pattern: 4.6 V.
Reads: 0.8 V
